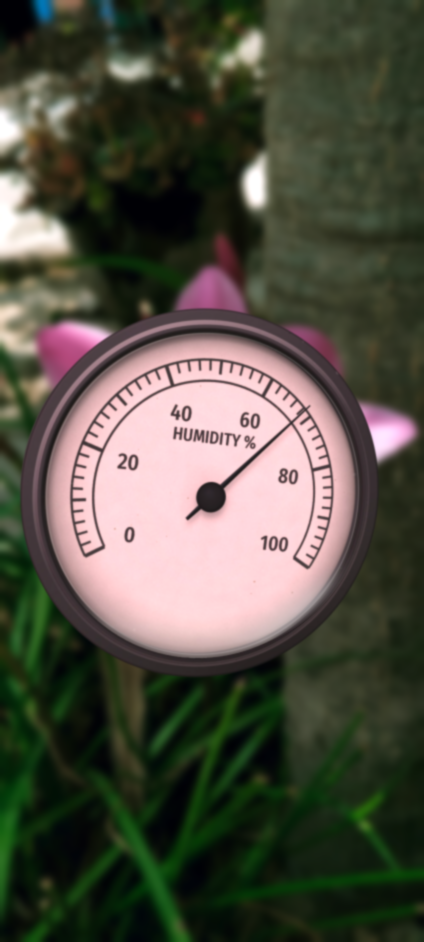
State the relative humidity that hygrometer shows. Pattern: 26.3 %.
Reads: 68 %
